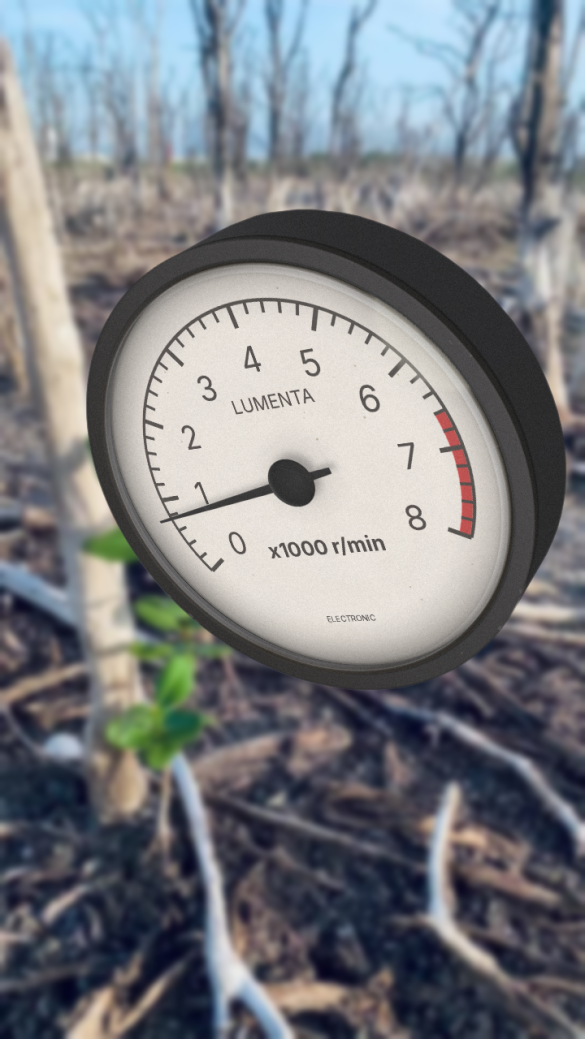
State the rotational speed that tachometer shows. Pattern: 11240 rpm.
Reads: 800 rpm
